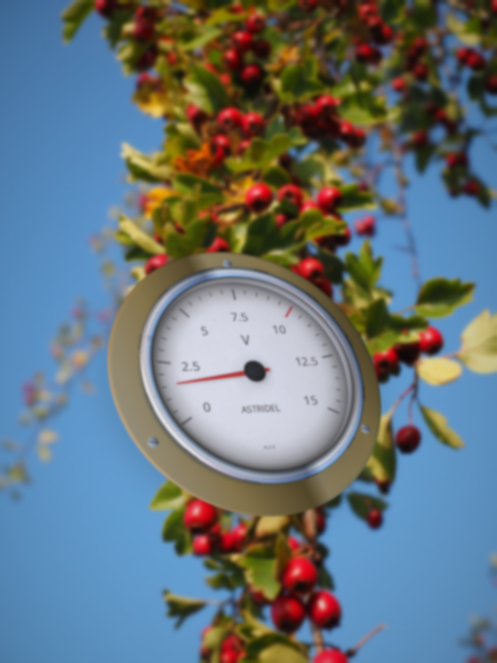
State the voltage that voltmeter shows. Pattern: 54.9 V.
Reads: 1.5 V
